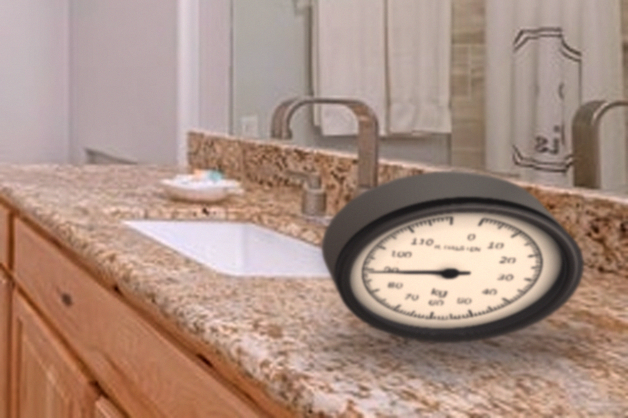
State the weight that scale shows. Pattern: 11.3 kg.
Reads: 90 kg
